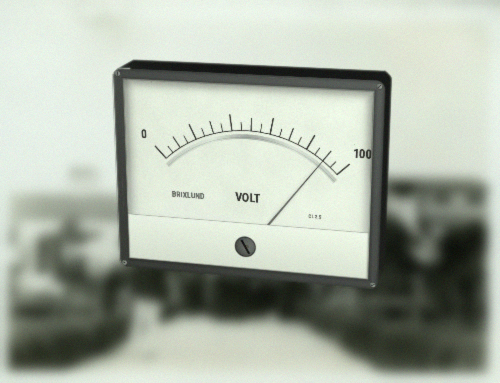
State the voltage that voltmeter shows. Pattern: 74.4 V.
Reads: 90 V
